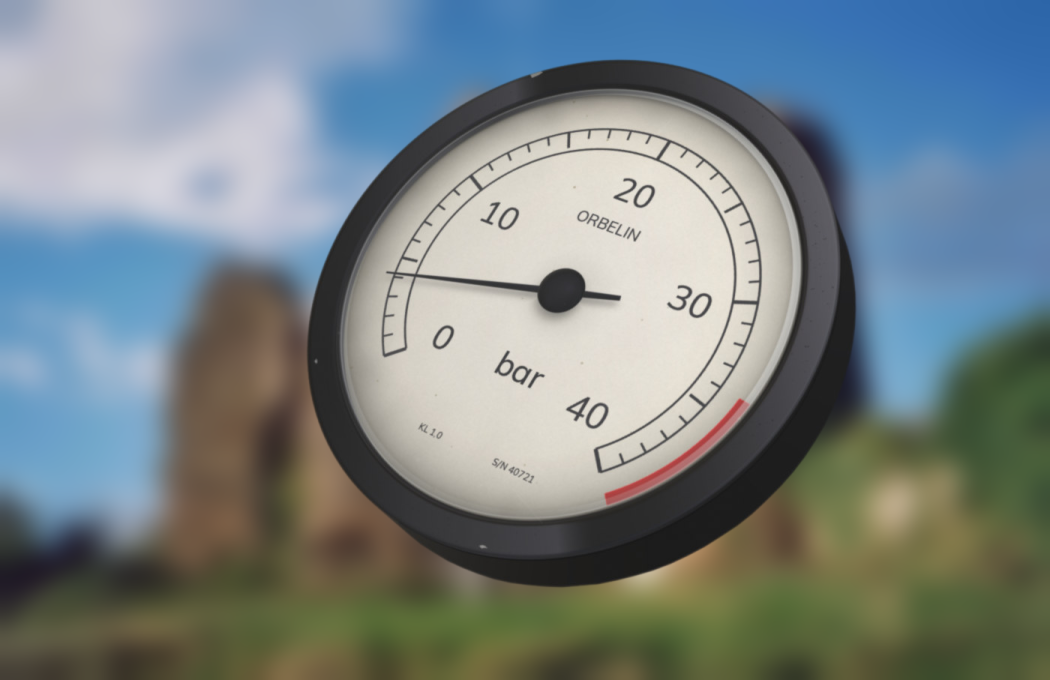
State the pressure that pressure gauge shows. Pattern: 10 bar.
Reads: 4 bar
